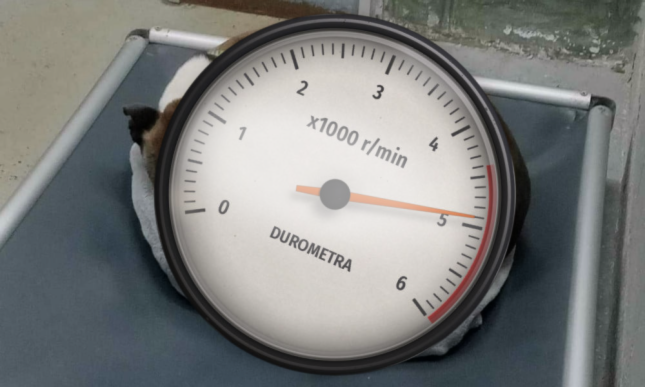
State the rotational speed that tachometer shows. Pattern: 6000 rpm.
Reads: 4900 rpm
